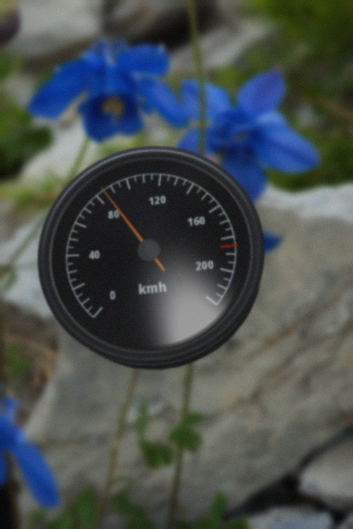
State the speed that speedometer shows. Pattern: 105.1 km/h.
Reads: 85 km/h
